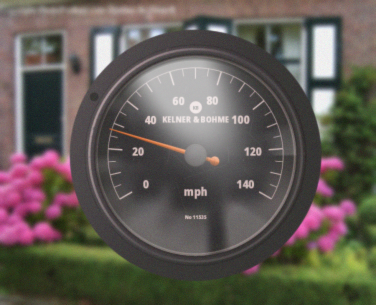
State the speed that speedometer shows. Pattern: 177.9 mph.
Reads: 27.5 mph
